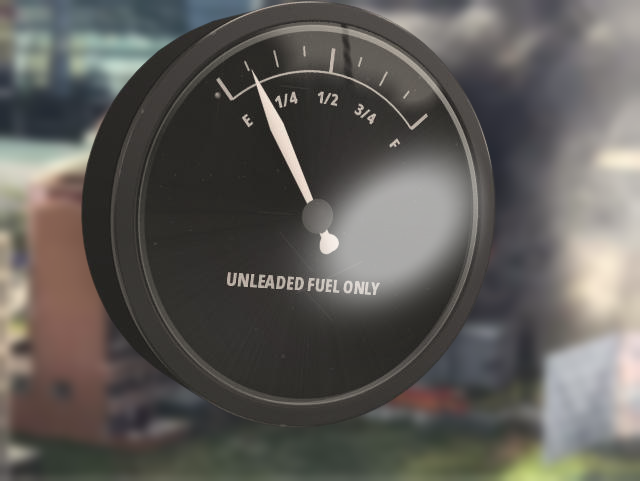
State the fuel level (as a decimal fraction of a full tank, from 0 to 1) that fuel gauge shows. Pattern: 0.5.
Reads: 0.125
